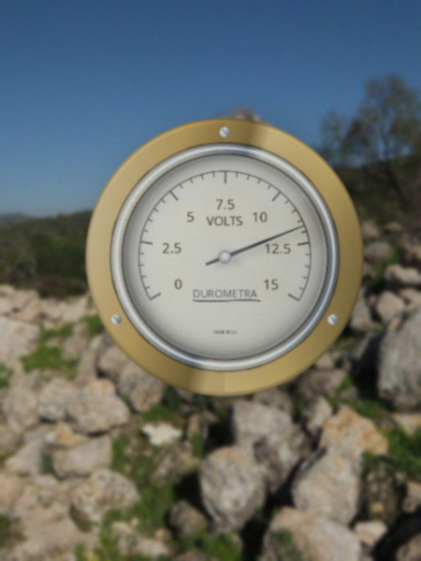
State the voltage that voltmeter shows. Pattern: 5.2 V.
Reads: 11.75 V
